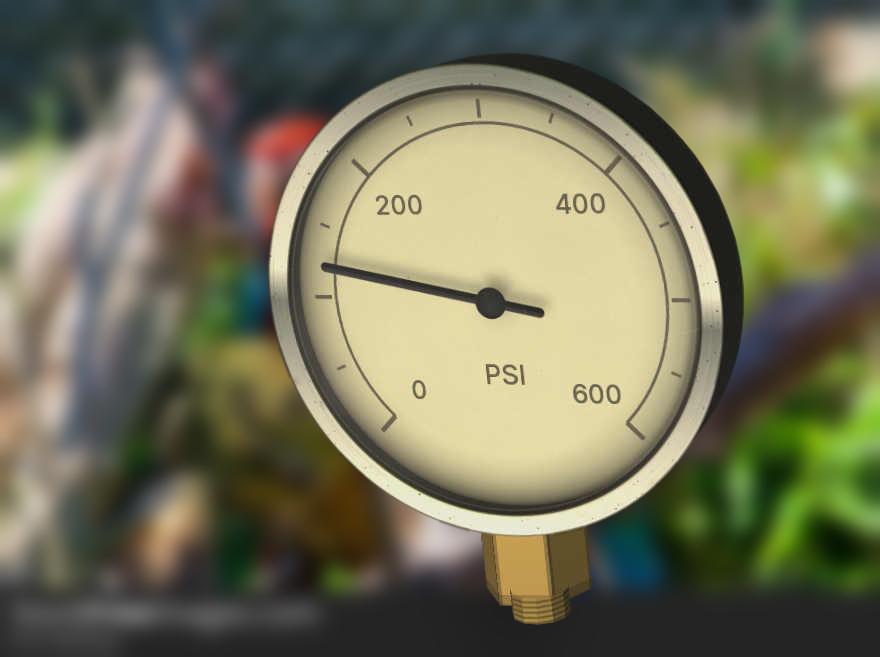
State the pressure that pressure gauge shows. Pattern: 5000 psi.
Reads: 125 psi
